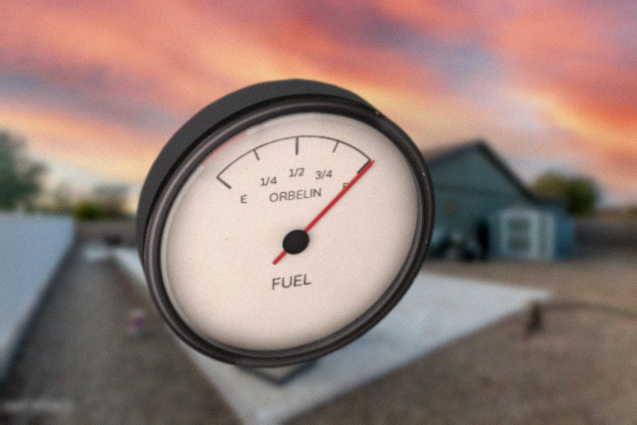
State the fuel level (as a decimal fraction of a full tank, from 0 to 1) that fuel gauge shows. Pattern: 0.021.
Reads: 1
